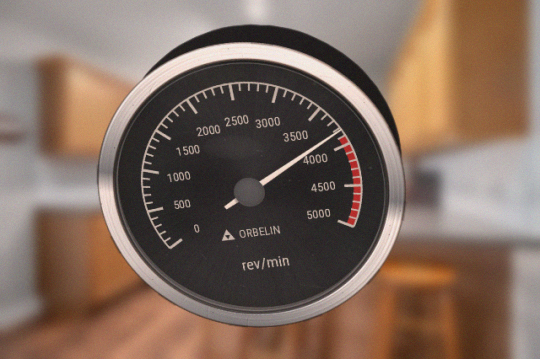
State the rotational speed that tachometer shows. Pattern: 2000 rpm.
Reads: 3800 rpm
